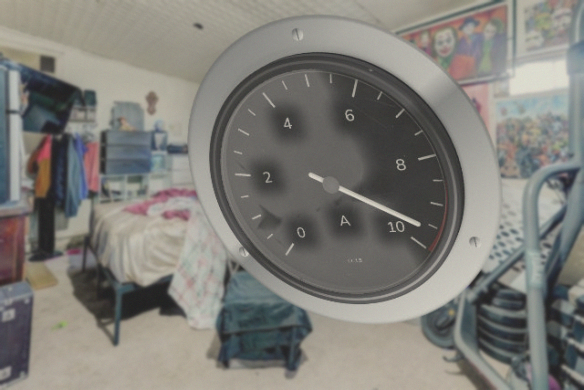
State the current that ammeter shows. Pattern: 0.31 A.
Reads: 9.5 A
